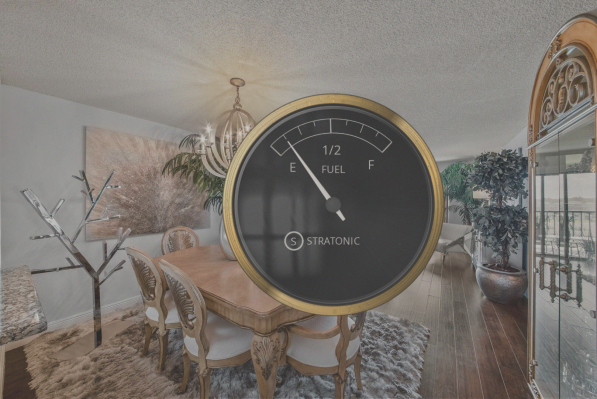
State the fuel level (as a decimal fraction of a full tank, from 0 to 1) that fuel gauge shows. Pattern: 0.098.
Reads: 0.125
